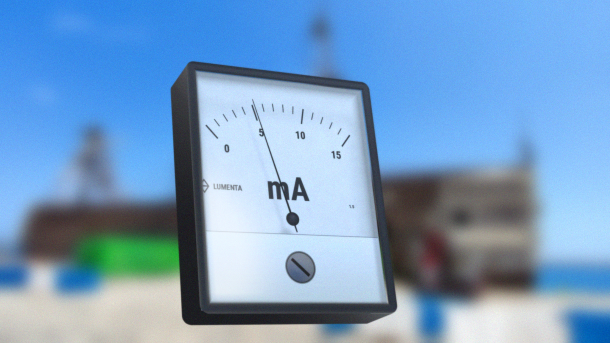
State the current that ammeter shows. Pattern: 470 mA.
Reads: 5 mA
